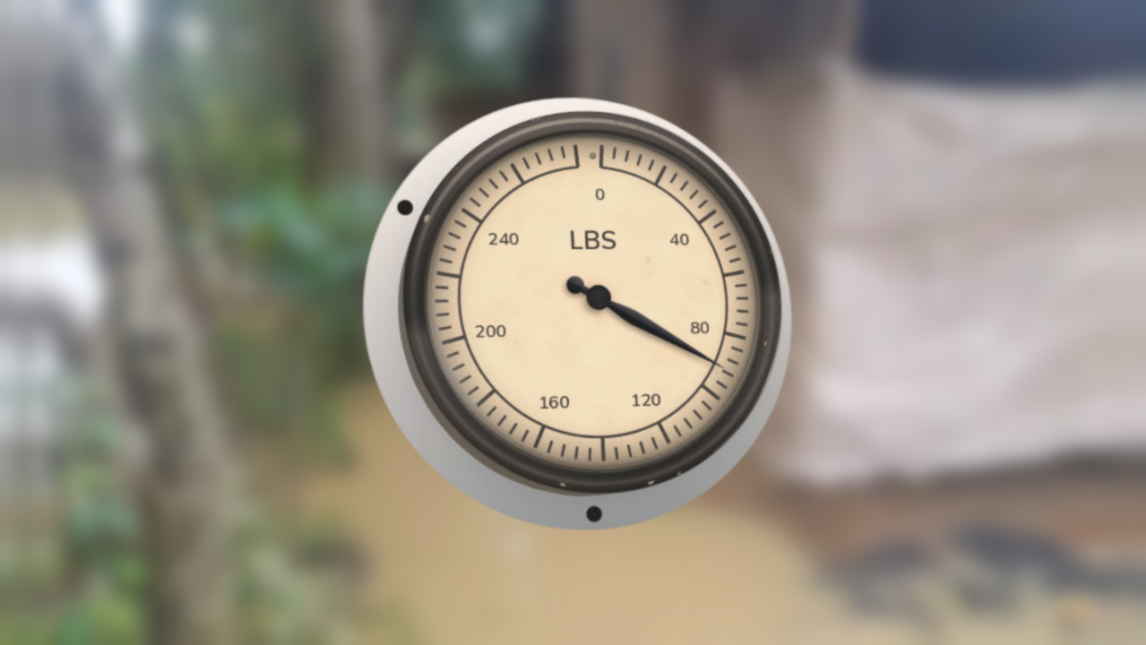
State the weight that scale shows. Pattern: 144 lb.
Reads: 92 lb
